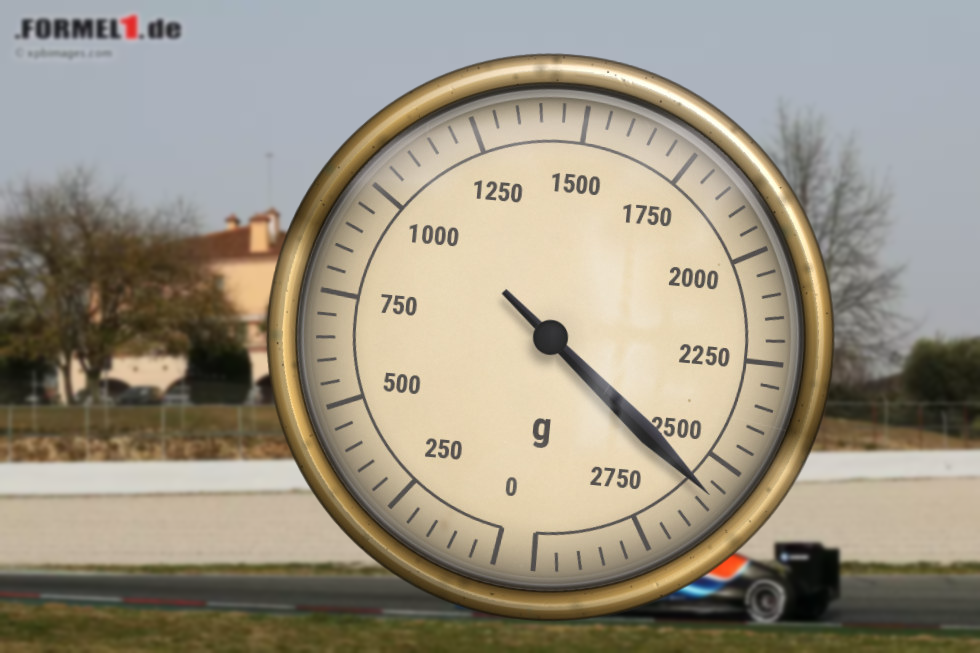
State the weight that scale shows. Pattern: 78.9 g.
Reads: 2575 g
